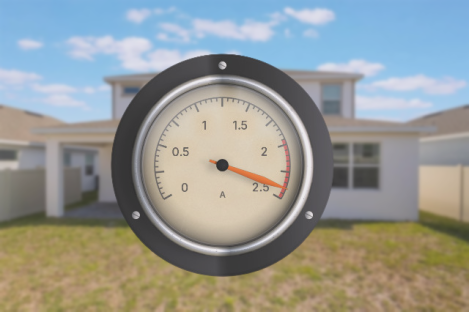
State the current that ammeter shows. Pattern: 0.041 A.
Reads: 2.4 A
